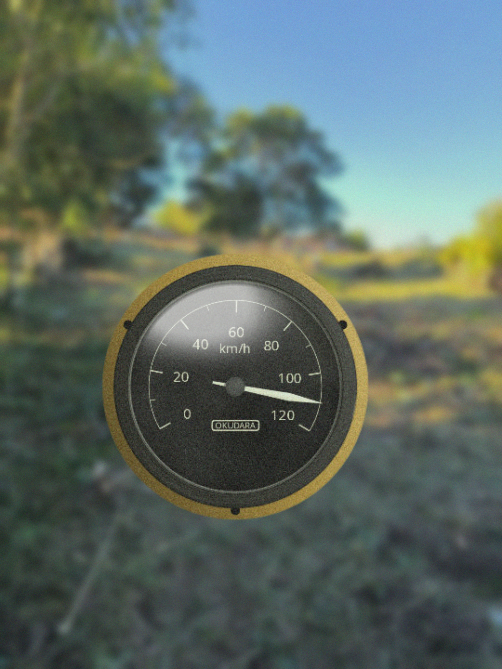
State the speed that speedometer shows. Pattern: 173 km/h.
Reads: 110 km/h
